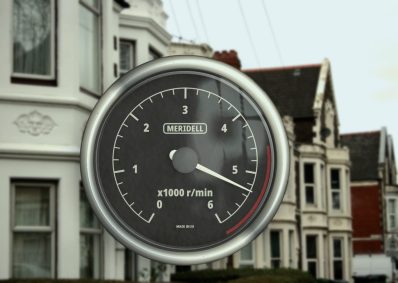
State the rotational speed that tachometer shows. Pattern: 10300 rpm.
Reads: 5300 rpm
